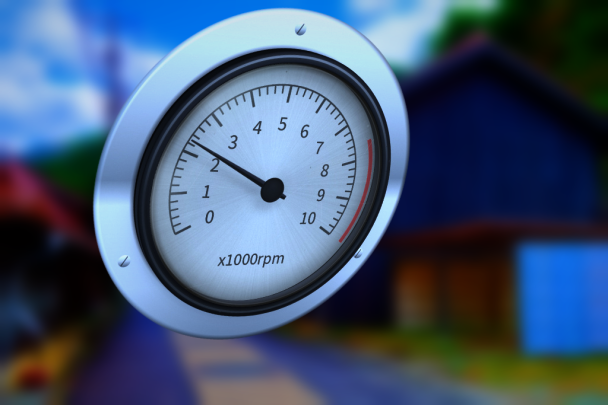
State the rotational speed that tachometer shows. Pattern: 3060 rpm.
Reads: 2300 rpm
